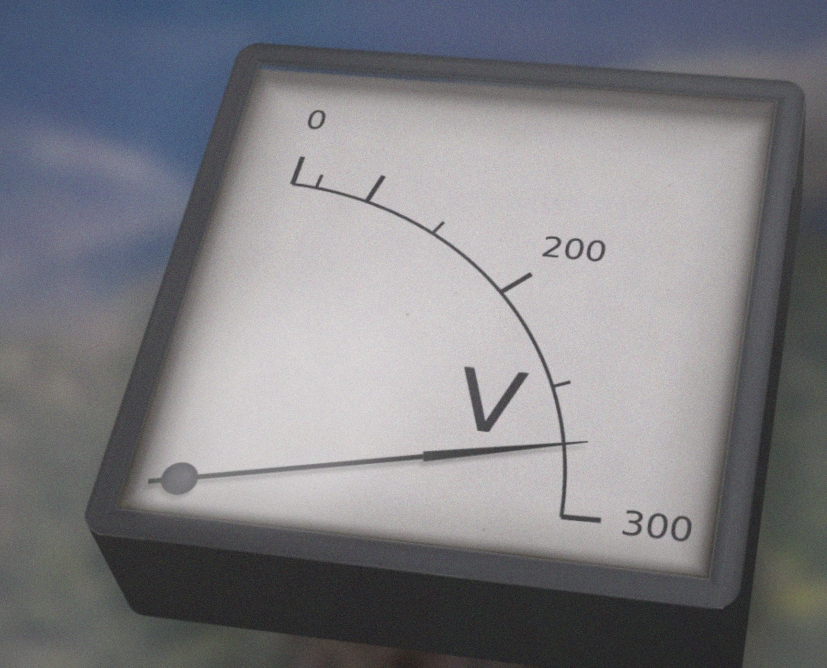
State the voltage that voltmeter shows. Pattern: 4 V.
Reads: 275 V
